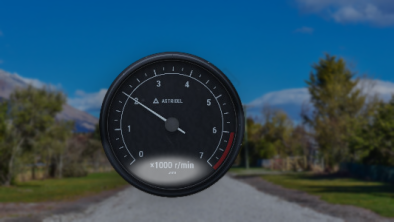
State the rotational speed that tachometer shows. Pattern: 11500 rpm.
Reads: 2000 rpm
